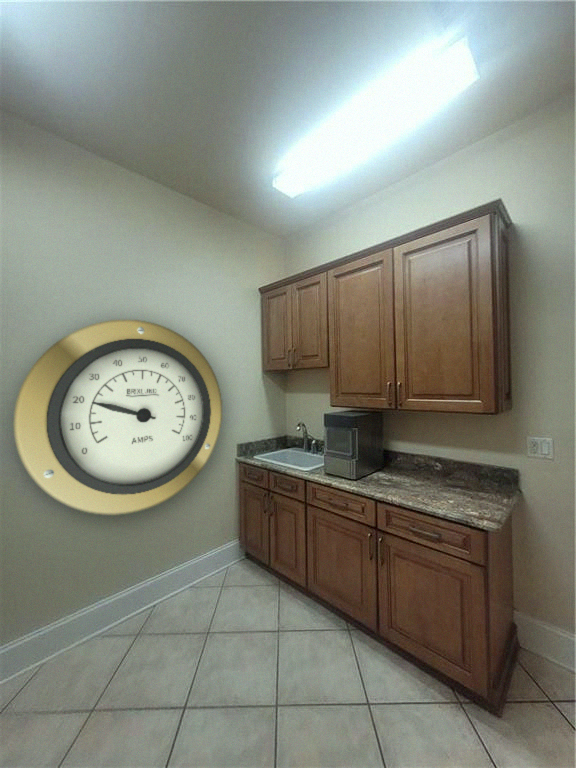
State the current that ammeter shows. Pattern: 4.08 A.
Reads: 20 A
